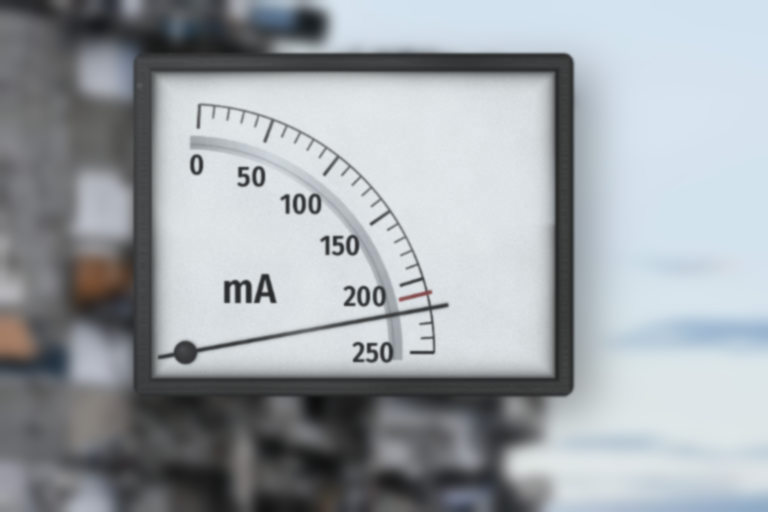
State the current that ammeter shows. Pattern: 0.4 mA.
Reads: 220 mA
